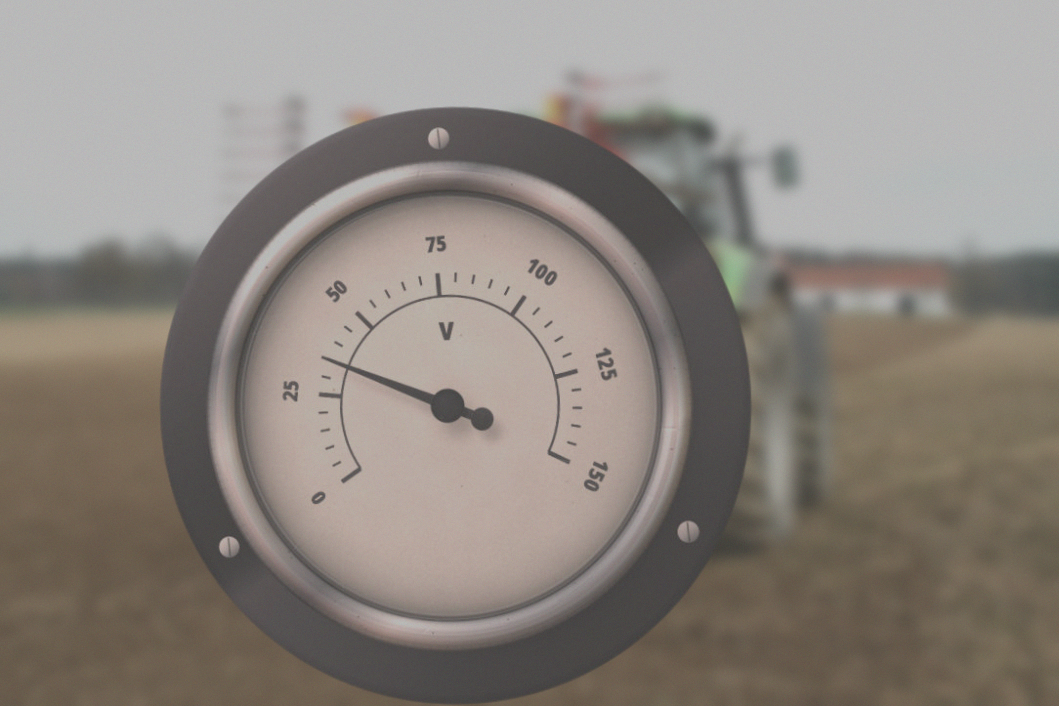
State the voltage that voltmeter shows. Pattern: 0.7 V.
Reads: 35 V
